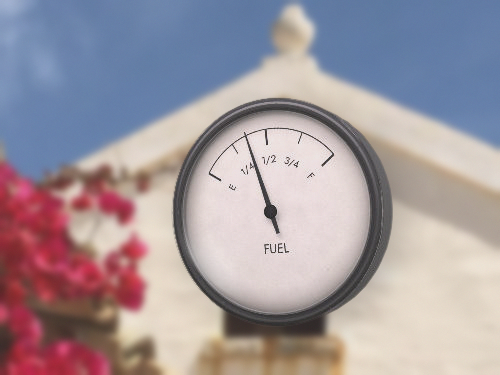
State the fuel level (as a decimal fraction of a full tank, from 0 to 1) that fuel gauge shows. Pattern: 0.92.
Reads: 0.375
